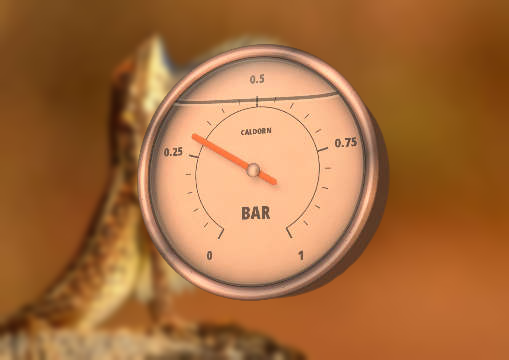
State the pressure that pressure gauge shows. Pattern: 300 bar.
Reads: 0.3 bar
